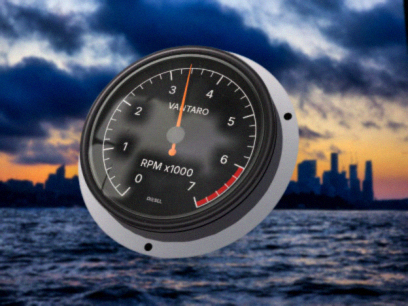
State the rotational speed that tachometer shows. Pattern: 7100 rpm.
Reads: 3400 rpm
